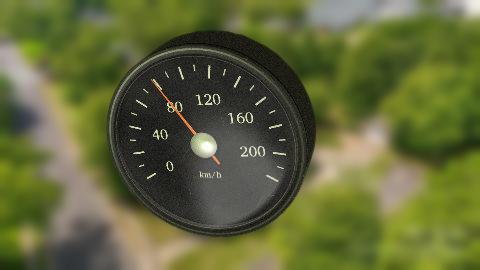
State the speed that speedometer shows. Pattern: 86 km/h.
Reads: 80 km/h
